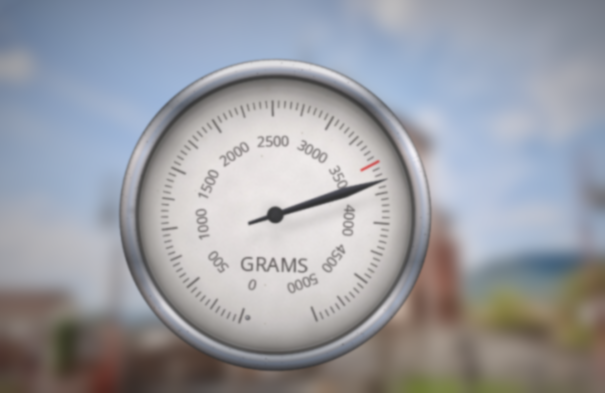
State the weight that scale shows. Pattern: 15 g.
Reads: 3650 g
